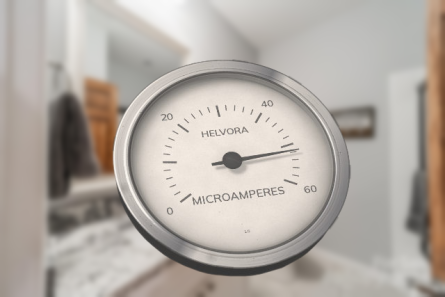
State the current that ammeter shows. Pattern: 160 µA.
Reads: 52 µA
